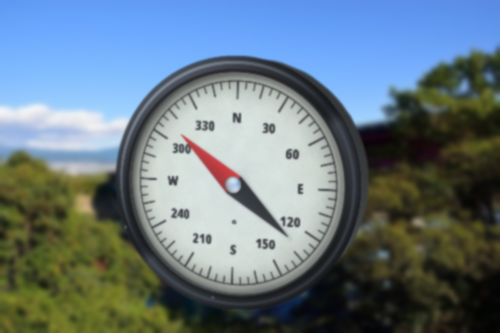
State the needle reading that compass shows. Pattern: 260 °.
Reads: 310 °
